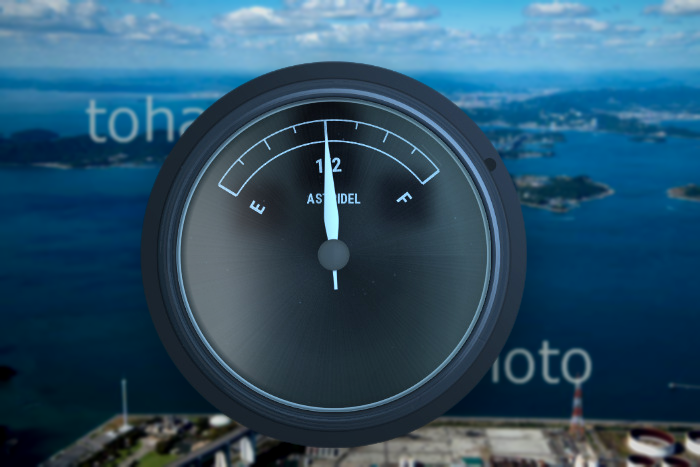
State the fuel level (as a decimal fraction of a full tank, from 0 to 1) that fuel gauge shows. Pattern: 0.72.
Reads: 0.5
